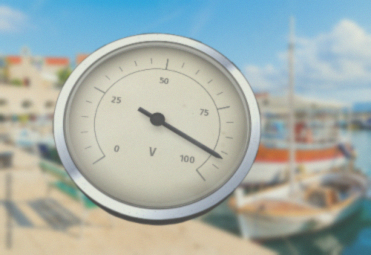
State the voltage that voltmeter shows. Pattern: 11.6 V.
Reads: 92.5 V
